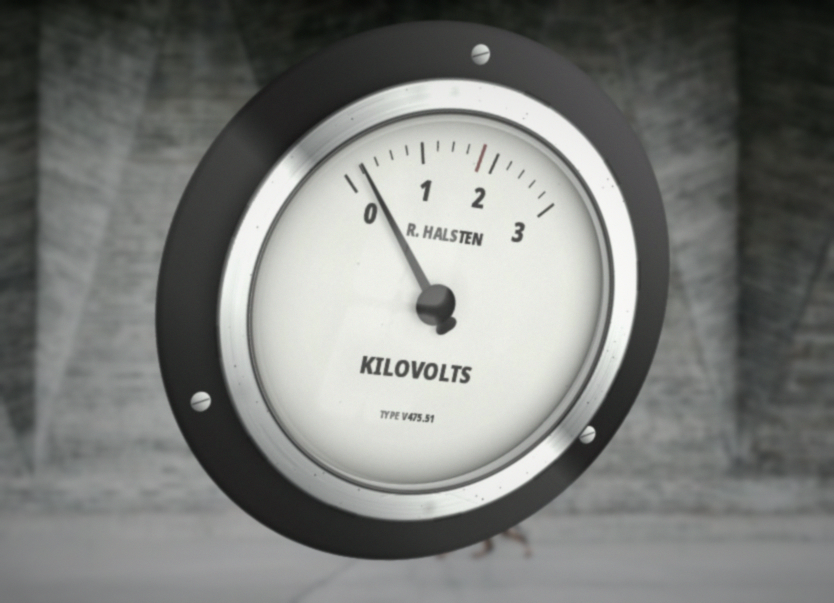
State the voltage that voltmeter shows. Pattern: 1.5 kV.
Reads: 0.2 kV
